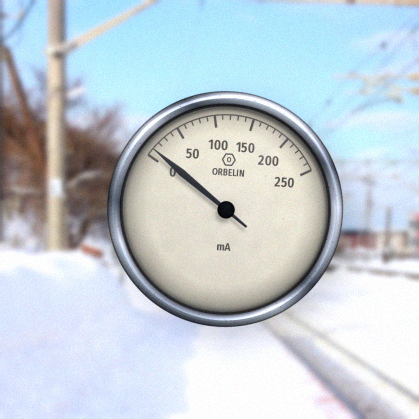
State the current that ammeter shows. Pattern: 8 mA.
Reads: 10 mA
